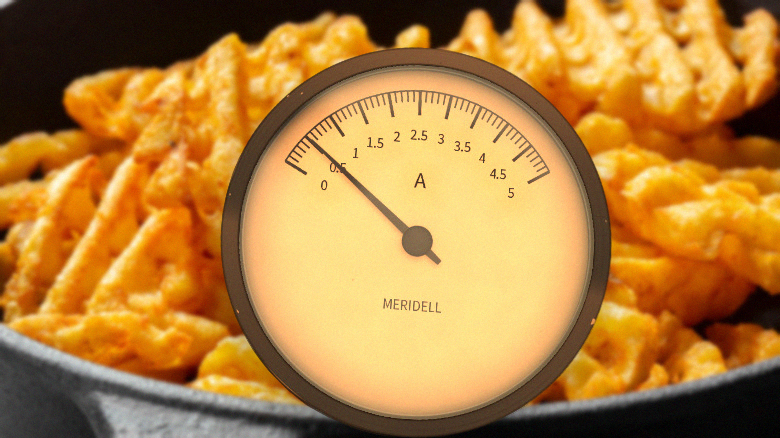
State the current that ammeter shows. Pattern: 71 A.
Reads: 0.5 A
